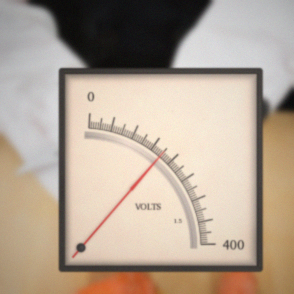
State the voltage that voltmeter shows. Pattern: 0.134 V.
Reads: 175 V
